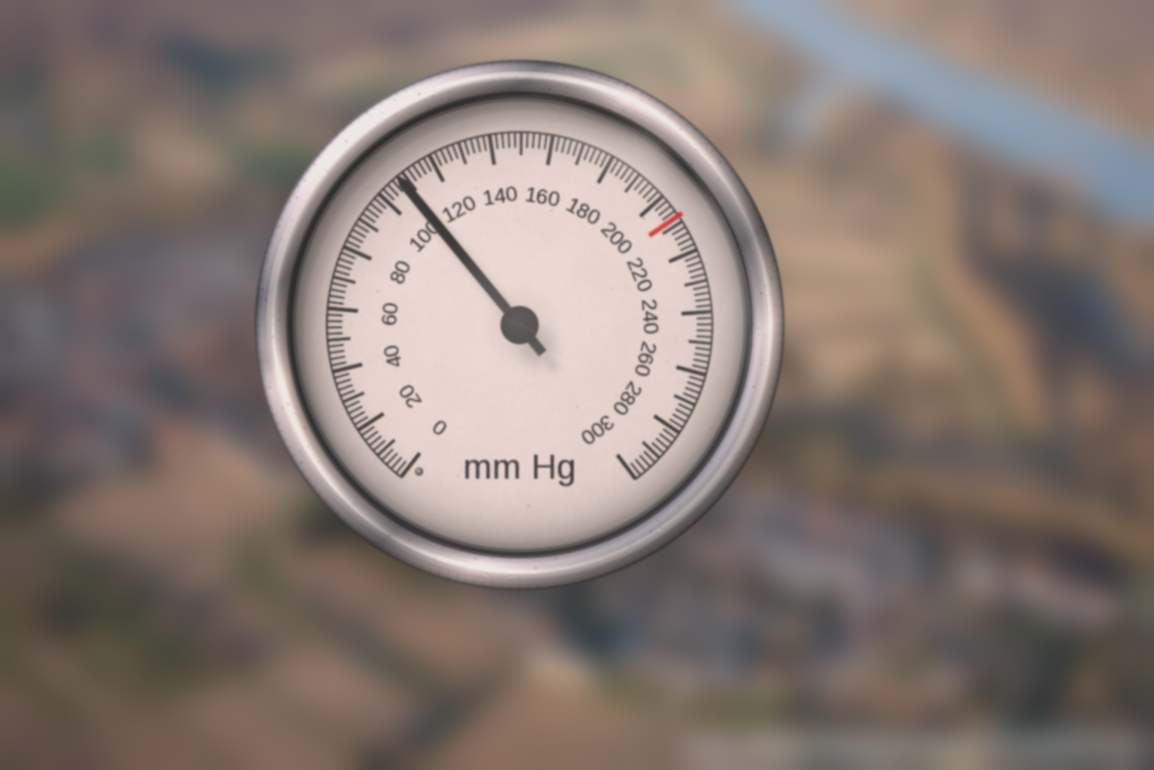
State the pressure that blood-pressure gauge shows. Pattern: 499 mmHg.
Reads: 108 mmHg
